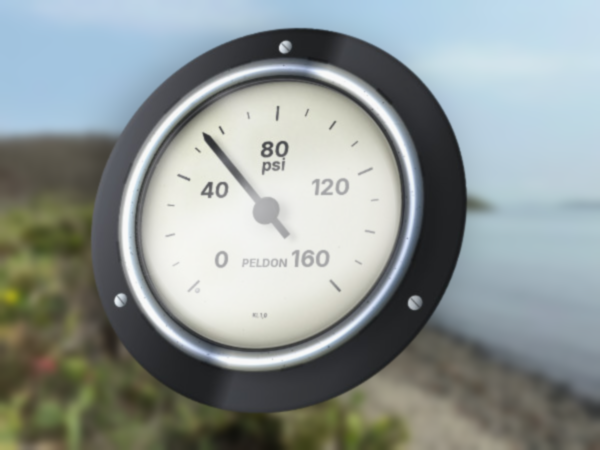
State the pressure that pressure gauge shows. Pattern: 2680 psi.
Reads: 55 psi
